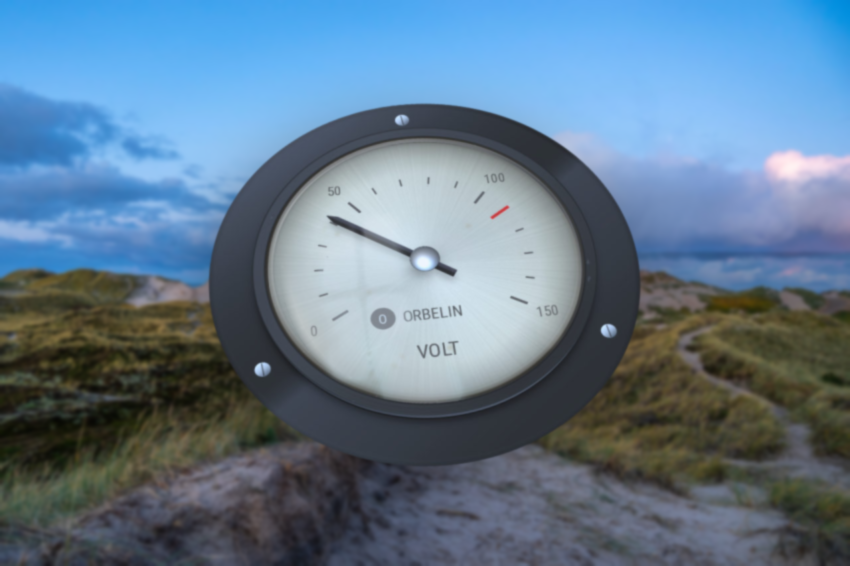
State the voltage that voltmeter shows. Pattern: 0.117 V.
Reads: 40 V
